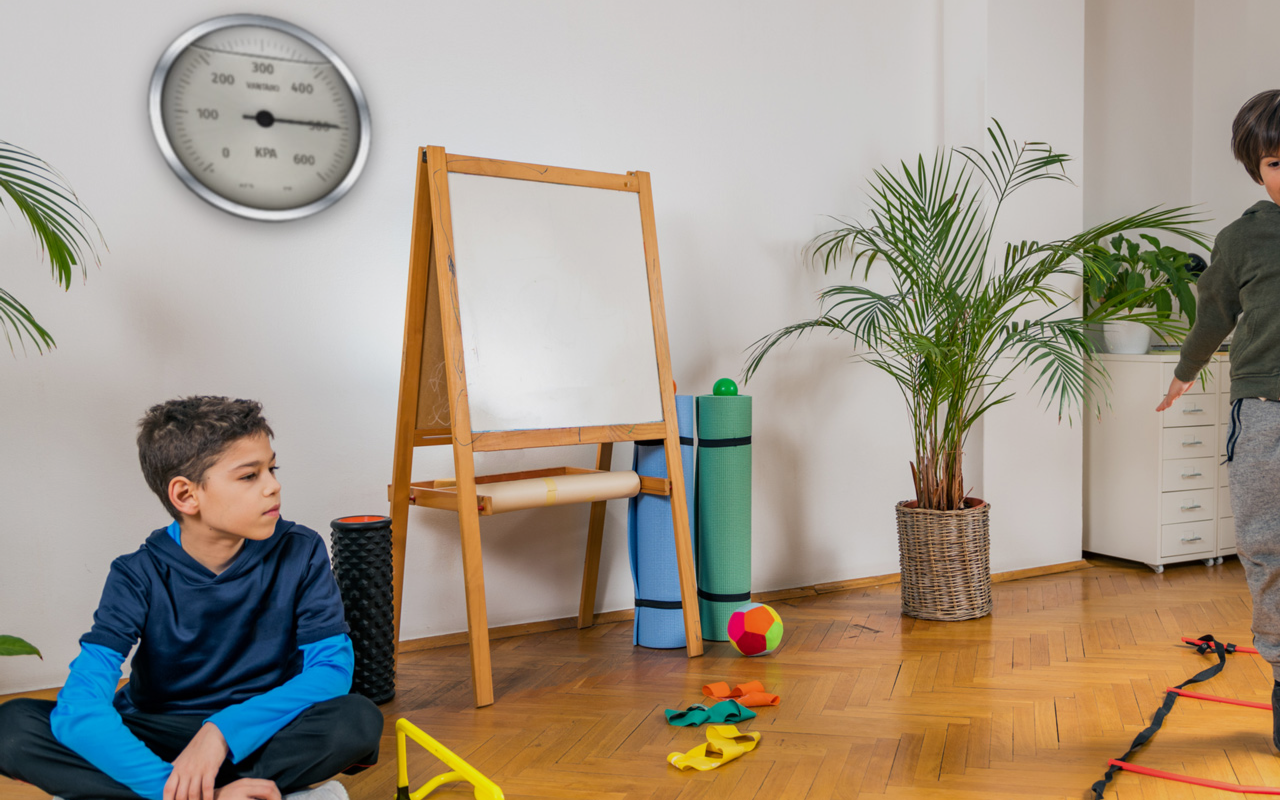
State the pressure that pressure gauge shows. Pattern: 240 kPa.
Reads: 500 kPa
